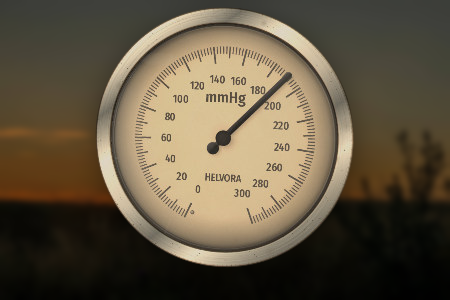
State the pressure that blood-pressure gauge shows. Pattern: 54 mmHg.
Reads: 190 mmHg
